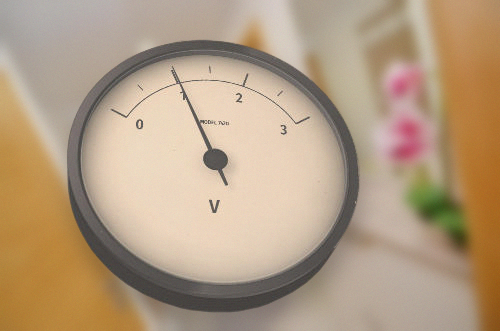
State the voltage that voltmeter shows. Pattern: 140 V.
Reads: 1 V
